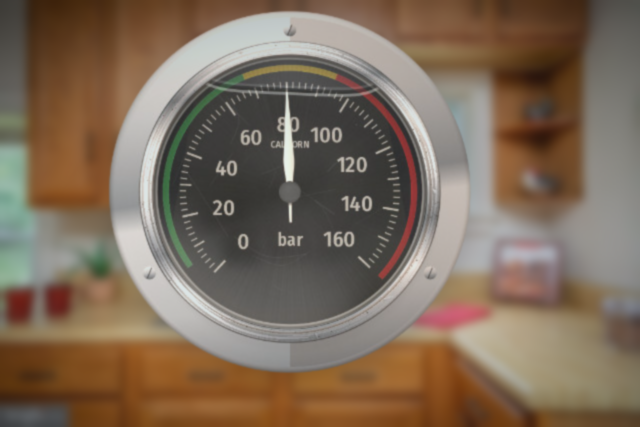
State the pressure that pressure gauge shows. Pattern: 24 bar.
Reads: 80 bar
